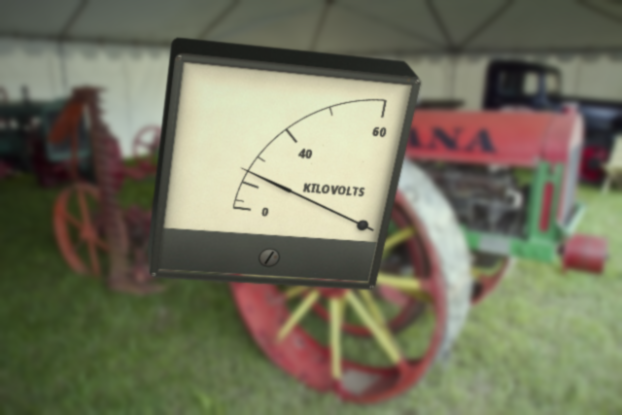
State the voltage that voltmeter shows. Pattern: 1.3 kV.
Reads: 25 kV
